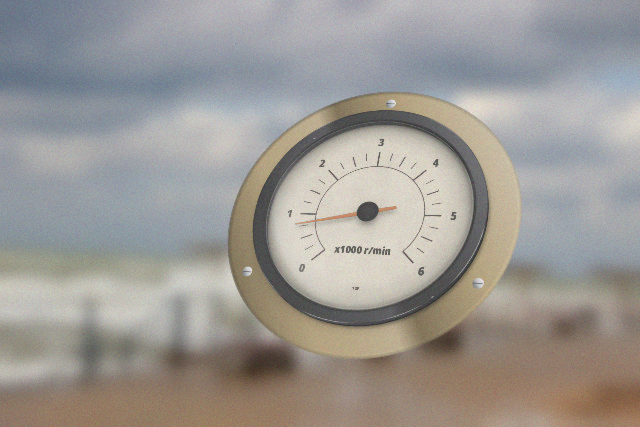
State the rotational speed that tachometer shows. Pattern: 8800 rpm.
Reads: 750 rpm
